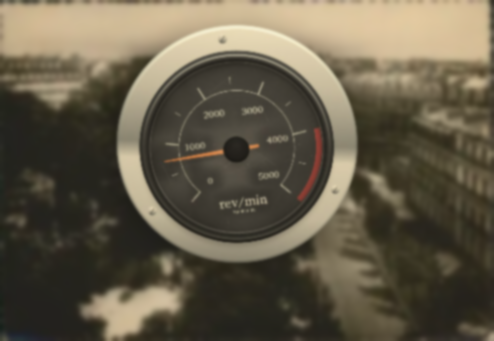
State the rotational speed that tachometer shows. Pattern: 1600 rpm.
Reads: 750 rpm
